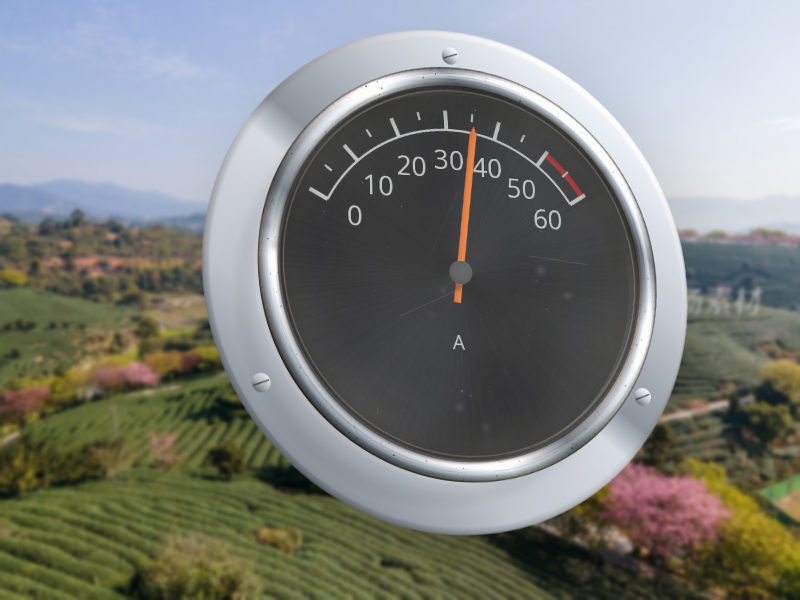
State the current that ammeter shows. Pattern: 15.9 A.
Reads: 35 A
